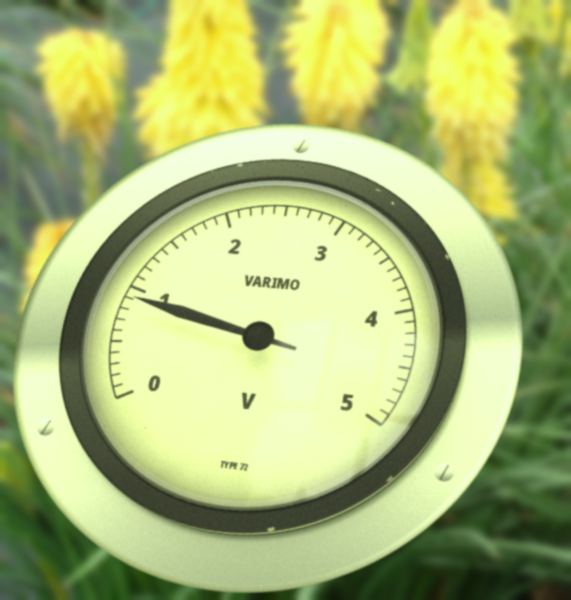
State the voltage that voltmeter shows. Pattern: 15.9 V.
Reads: 0.9 V
